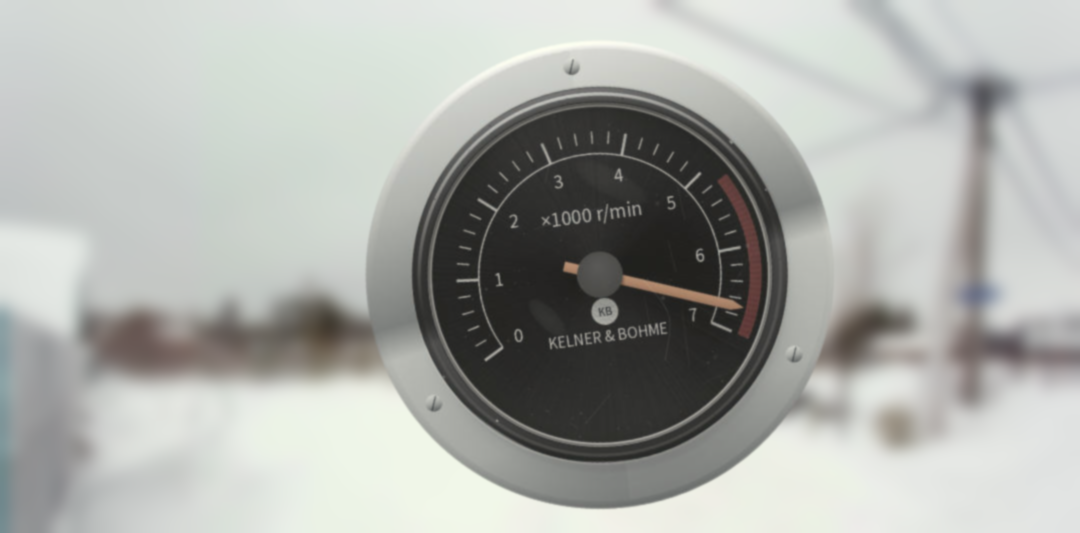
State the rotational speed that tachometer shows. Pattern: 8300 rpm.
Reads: 6700 rpm
